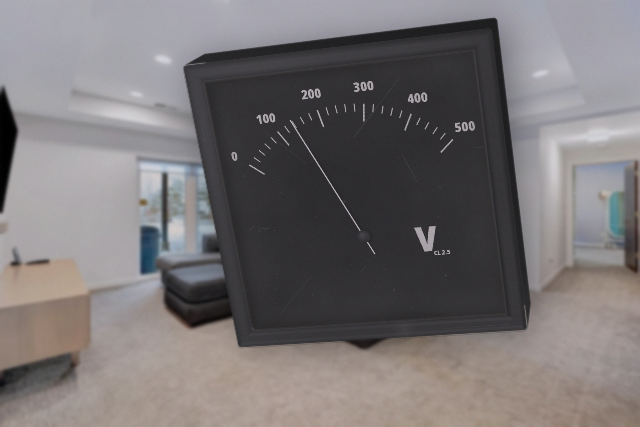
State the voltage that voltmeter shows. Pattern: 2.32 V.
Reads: 140 V
